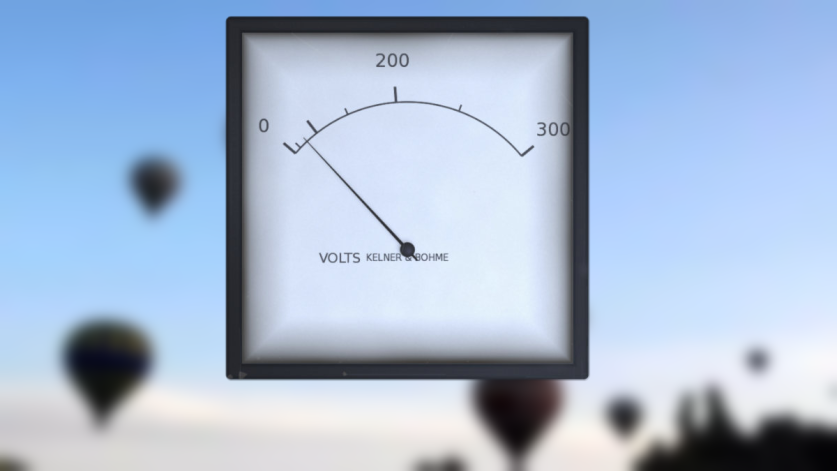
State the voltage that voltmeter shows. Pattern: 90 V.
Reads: 75 V
